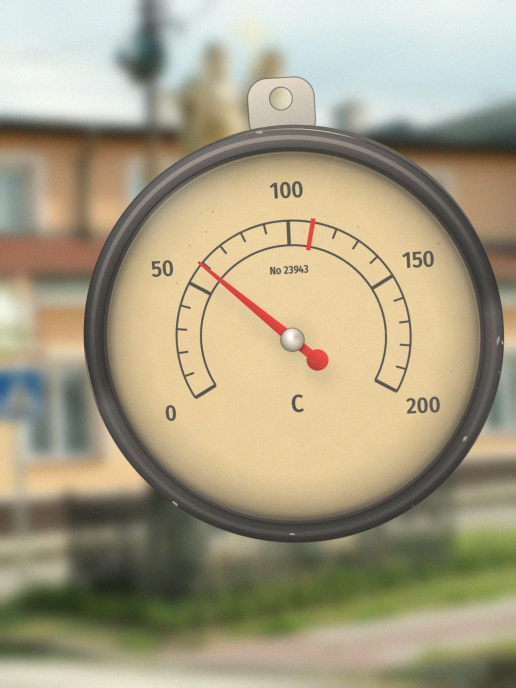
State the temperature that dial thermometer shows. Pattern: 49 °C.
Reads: 60 °C
